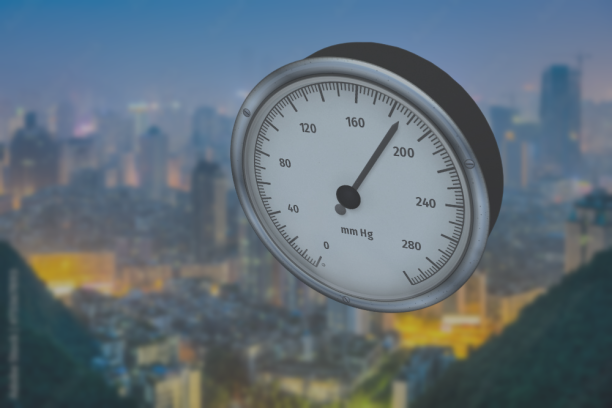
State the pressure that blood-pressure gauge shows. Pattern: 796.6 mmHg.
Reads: 186 mmHg
